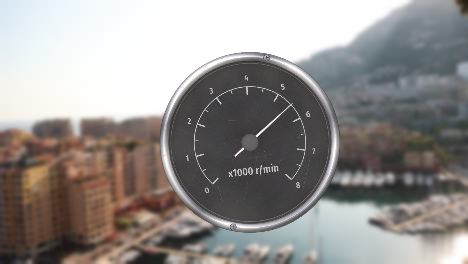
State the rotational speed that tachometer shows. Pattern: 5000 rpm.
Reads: 5500 rpm
